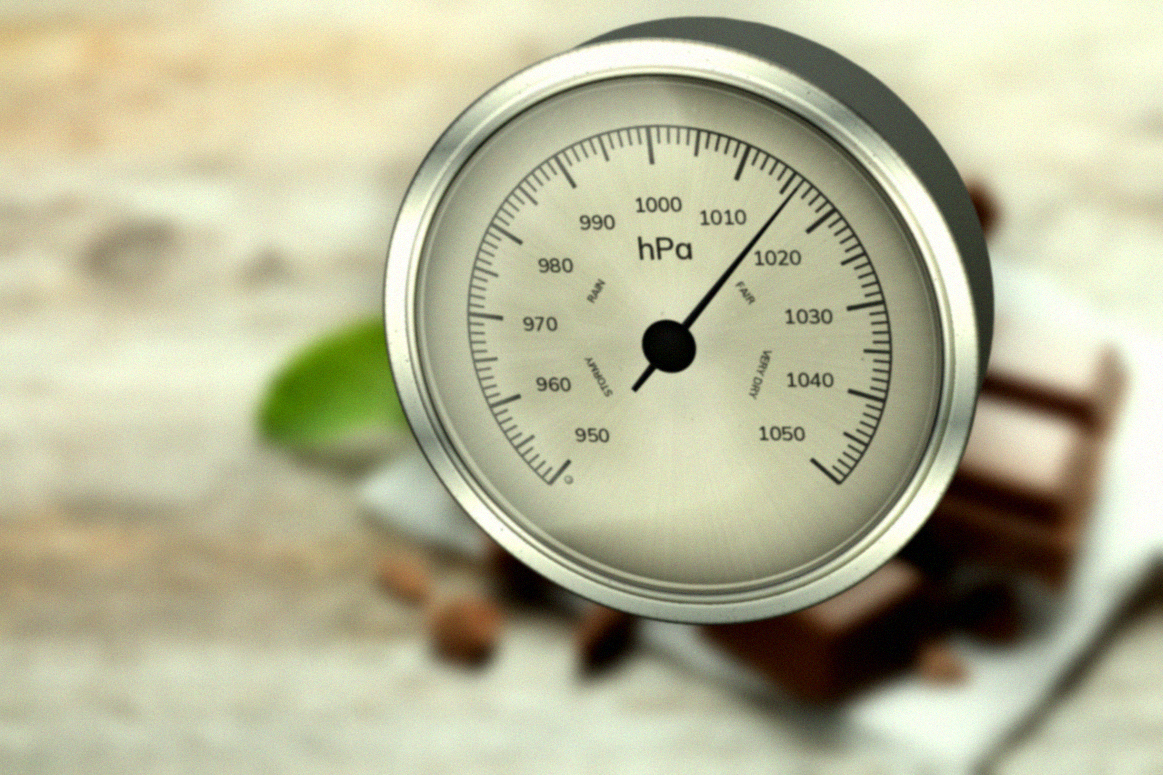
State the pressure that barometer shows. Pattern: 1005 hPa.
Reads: 1016 hPa
